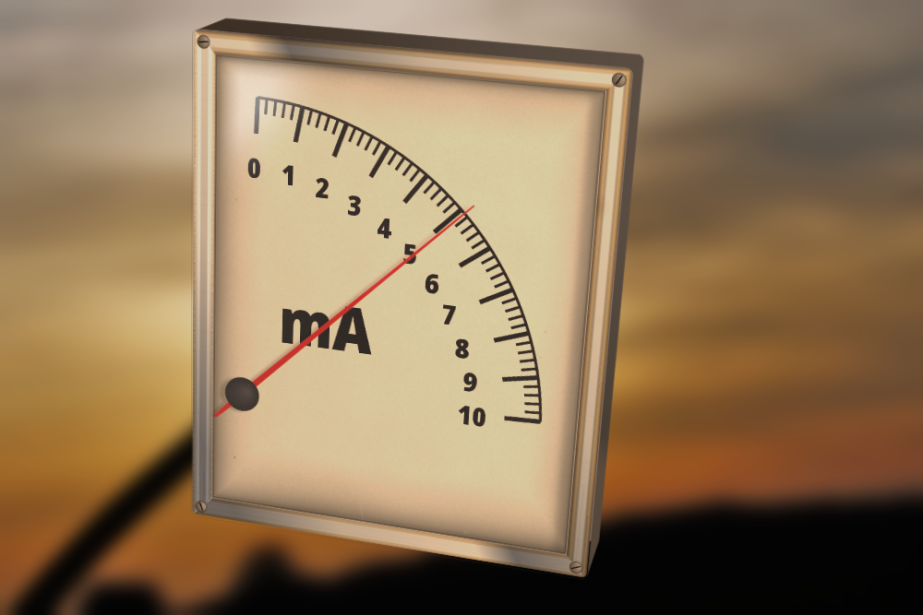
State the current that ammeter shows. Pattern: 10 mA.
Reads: 5.1 mA
